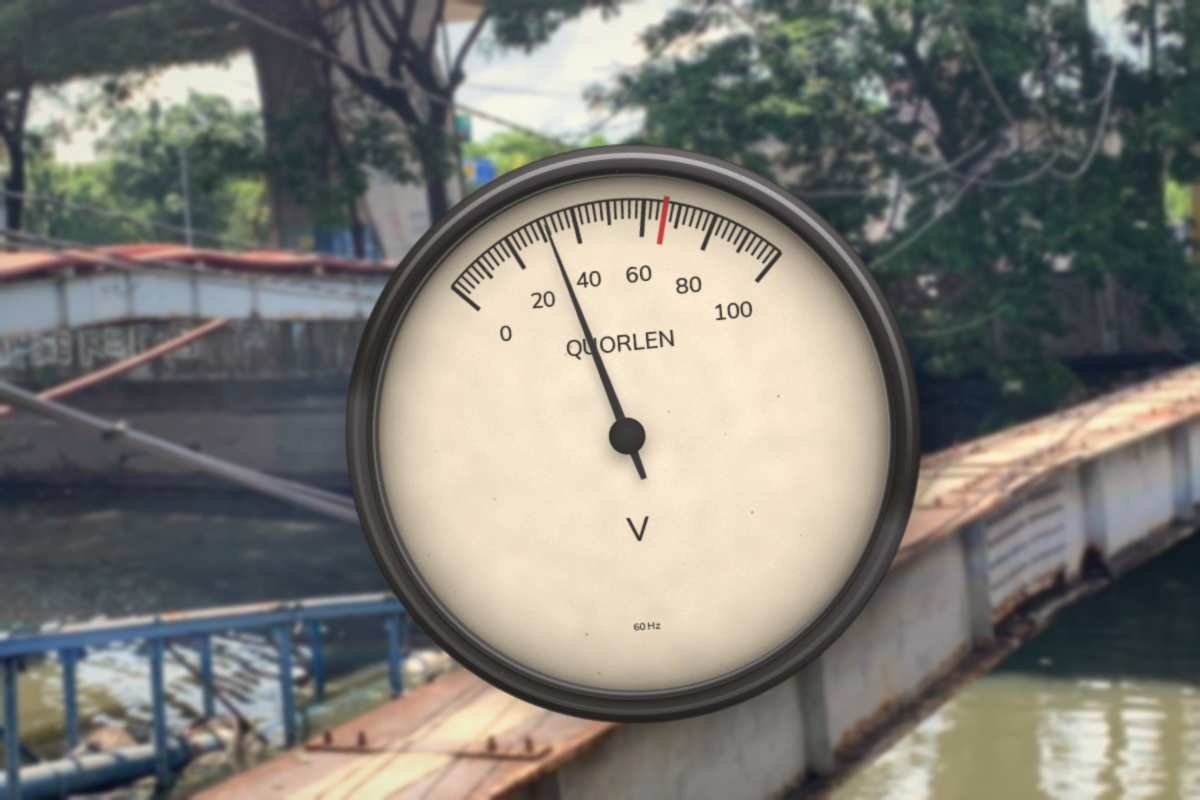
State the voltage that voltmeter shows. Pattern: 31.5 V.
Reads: 32 V
